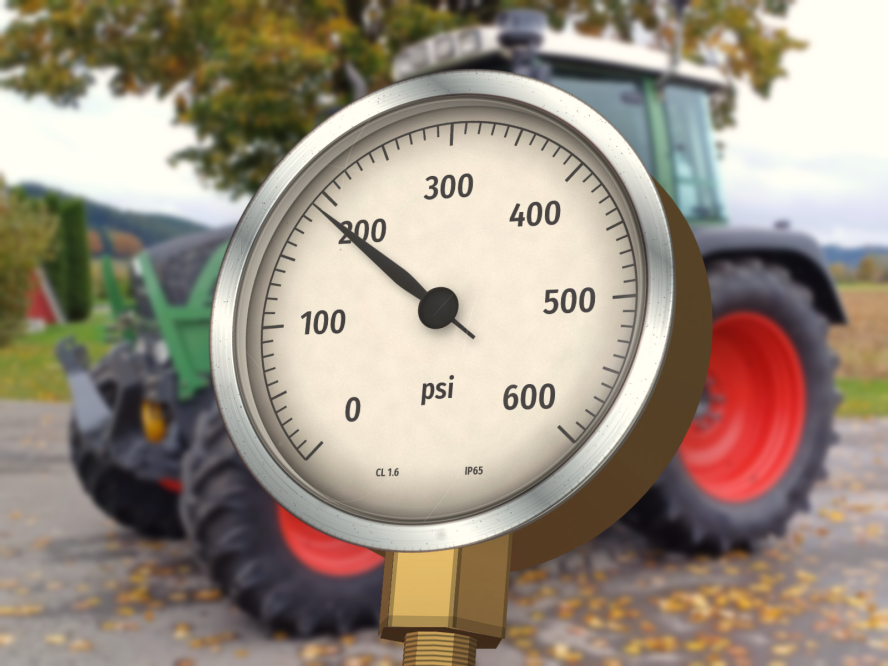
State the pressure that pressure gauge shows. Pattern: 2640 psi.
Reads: 190 psi
